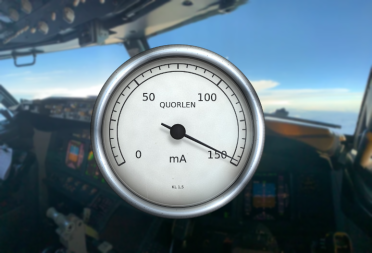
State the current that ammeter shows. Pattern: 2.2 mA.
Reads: 147.5 mA
